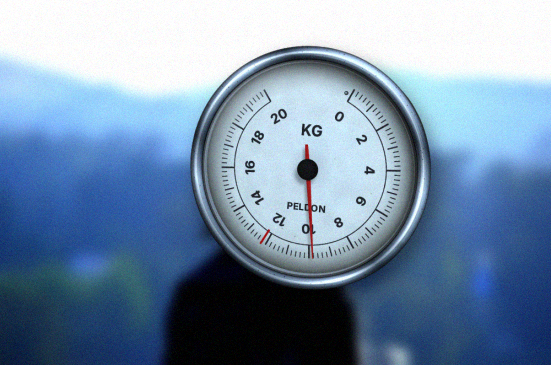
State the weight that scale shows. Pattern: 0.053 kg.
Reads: 9.8 kg
